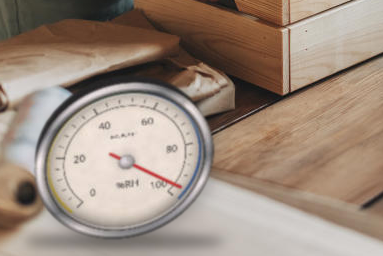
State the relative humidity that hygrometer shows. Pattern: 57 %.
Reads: 96 %
